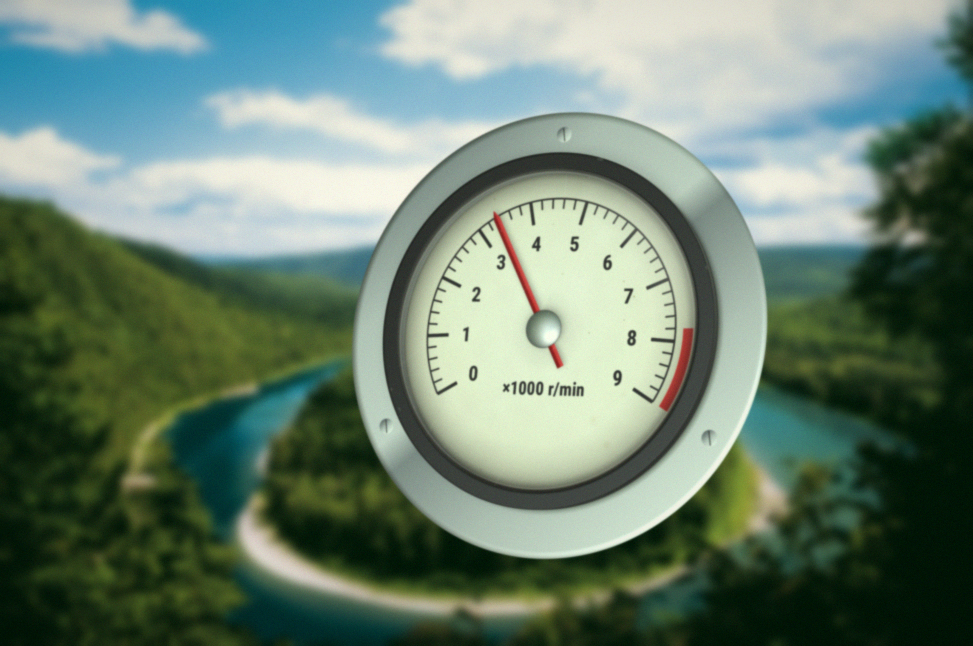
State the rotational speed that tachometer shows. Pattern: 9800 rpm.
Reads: 3400 rpm
